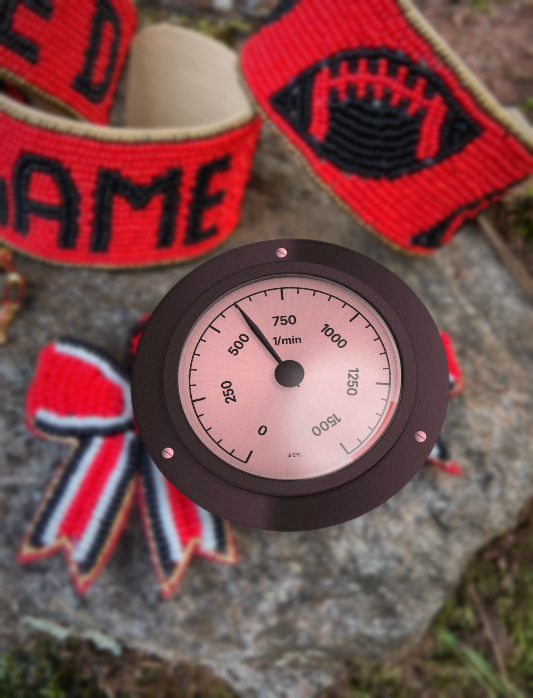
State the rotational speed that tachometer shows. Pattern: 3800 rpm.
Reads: 600 rpm
